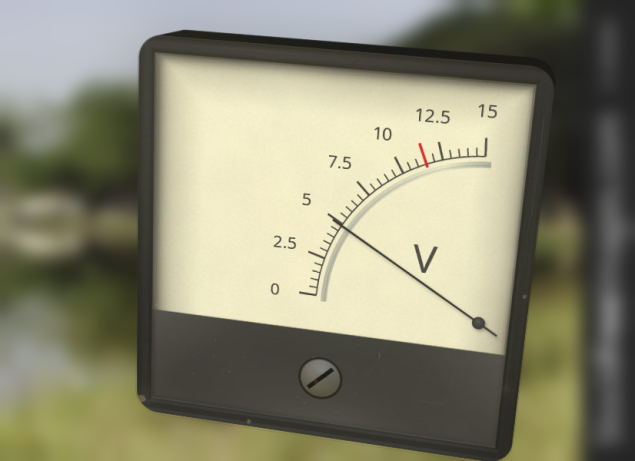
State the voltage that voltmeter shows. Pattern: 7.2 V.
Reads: 5 V
